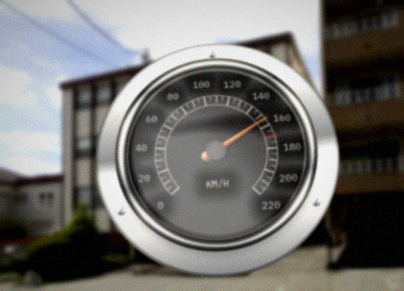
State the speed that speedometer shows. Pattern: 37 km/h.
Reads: 155 km/h
